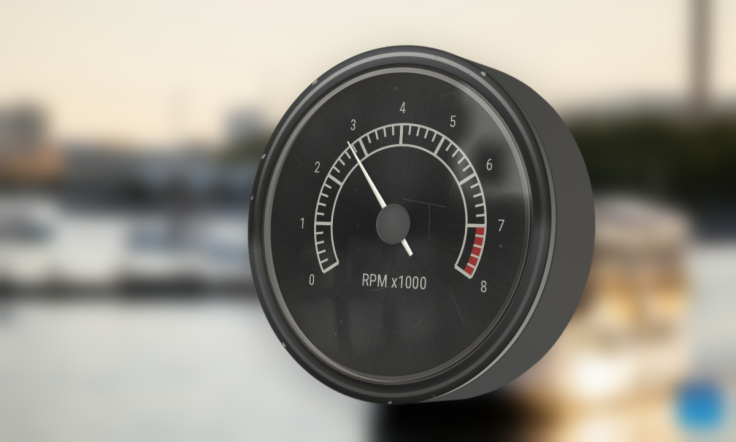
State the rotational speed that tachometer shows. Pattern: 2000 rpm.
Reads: 2800 rpm
